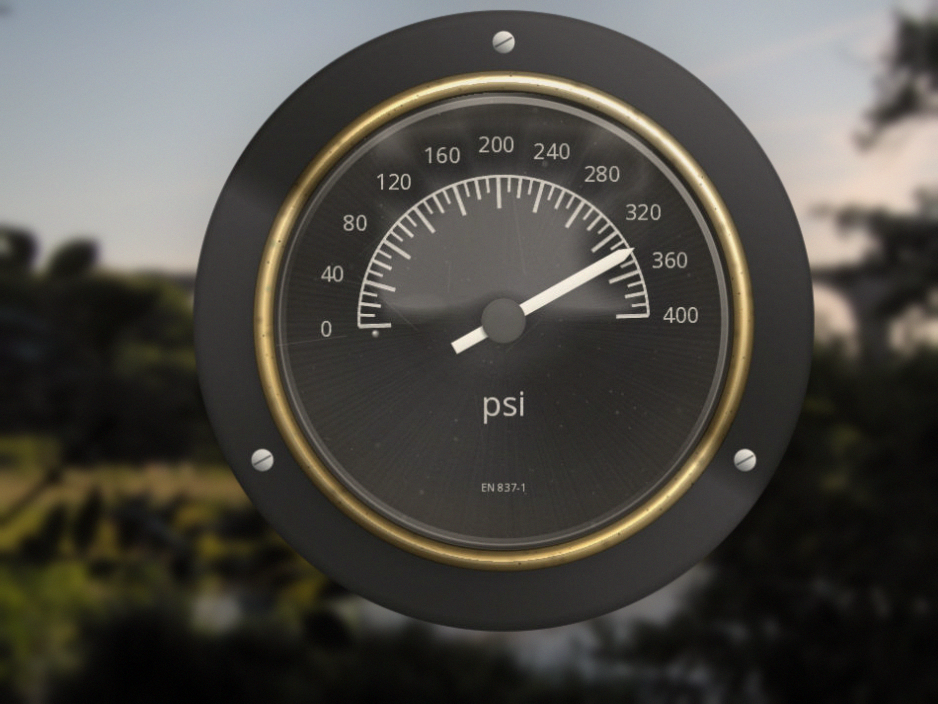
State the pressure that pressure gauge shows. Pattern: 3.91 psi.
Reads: 340 psi
